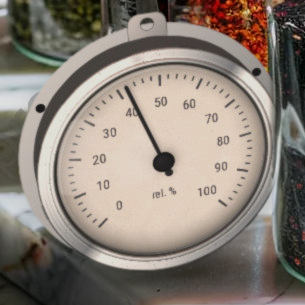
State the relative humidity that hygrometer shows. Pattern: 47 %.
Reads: 42 %
